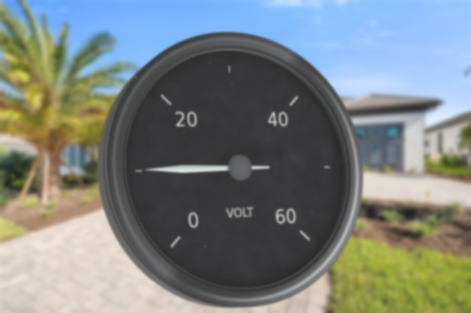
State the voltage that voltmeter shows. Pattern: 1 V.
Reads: 10 V
